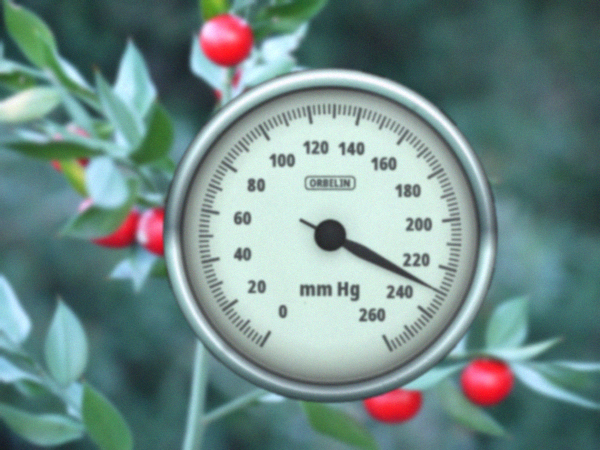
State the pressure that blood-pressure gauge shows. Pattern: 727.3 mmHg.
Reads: 230 mmHg
